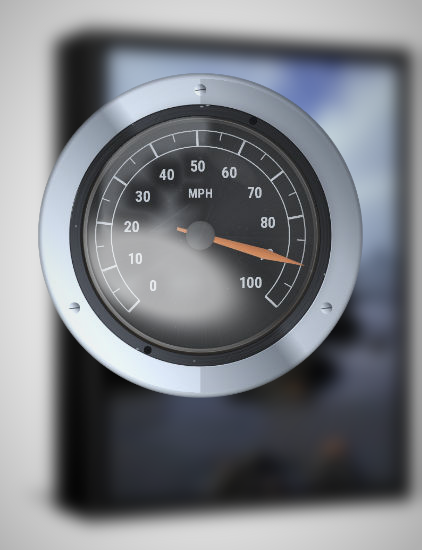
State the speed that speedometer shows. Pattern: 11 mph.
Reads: 90 mph
